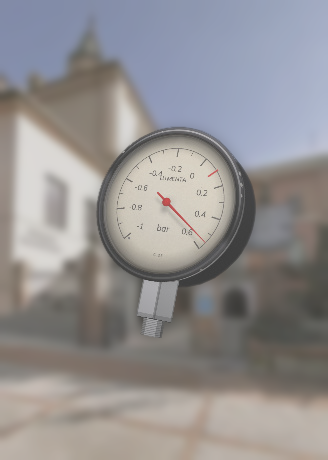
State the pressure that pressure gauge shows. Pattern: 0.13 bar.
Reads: 0.55 bar
